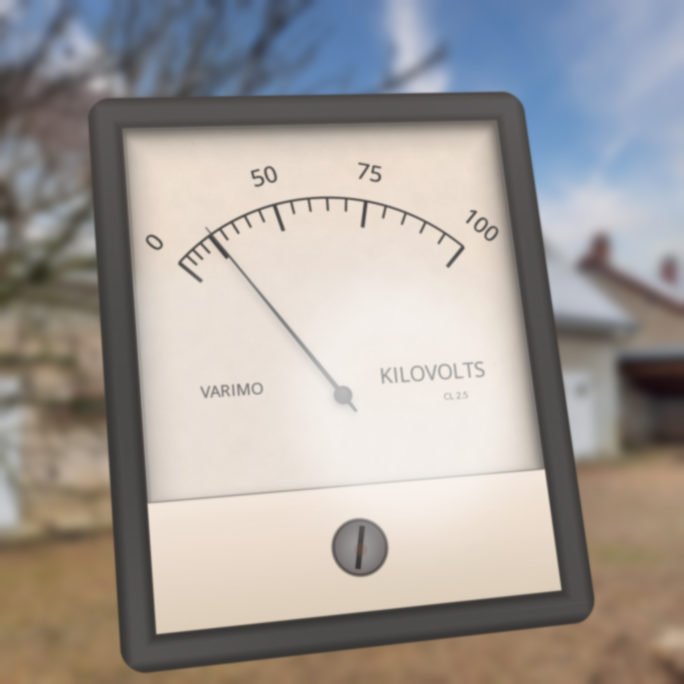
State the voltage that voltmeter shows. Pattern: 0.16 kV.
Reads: 25 kV
